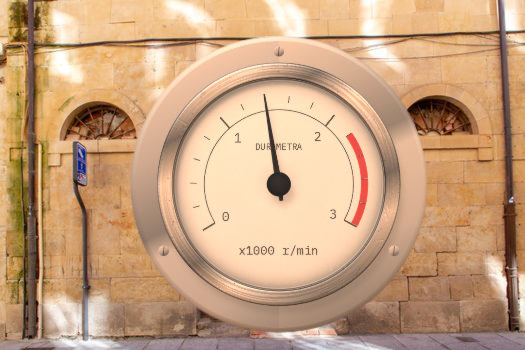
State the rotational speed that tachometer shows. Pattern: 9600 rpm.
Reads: 1400 rpm
